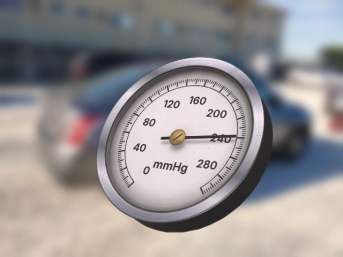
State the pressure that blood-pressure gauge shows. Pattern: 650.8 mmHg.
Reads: 240 mmHg
